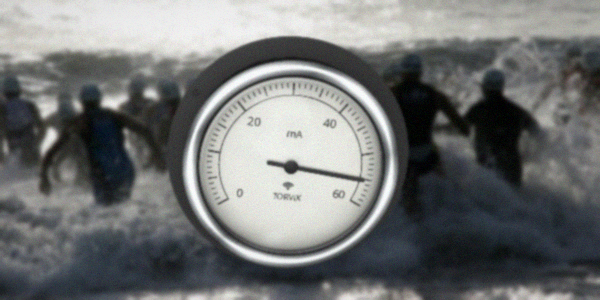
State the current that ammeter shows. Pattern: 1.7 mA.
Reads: 55 mA
